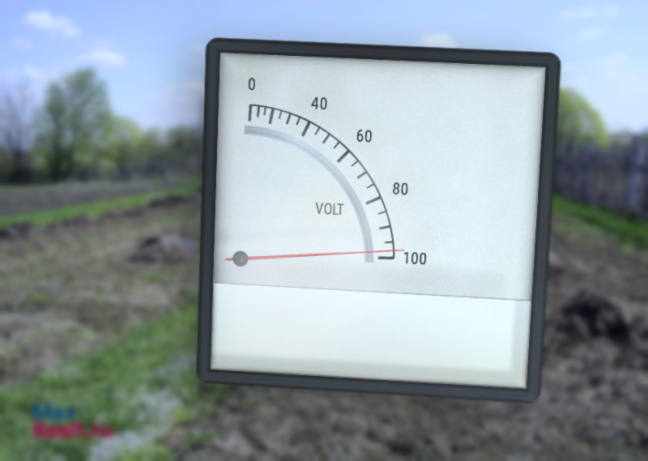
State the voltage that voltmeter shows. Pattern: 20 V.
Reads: 97.5 V
